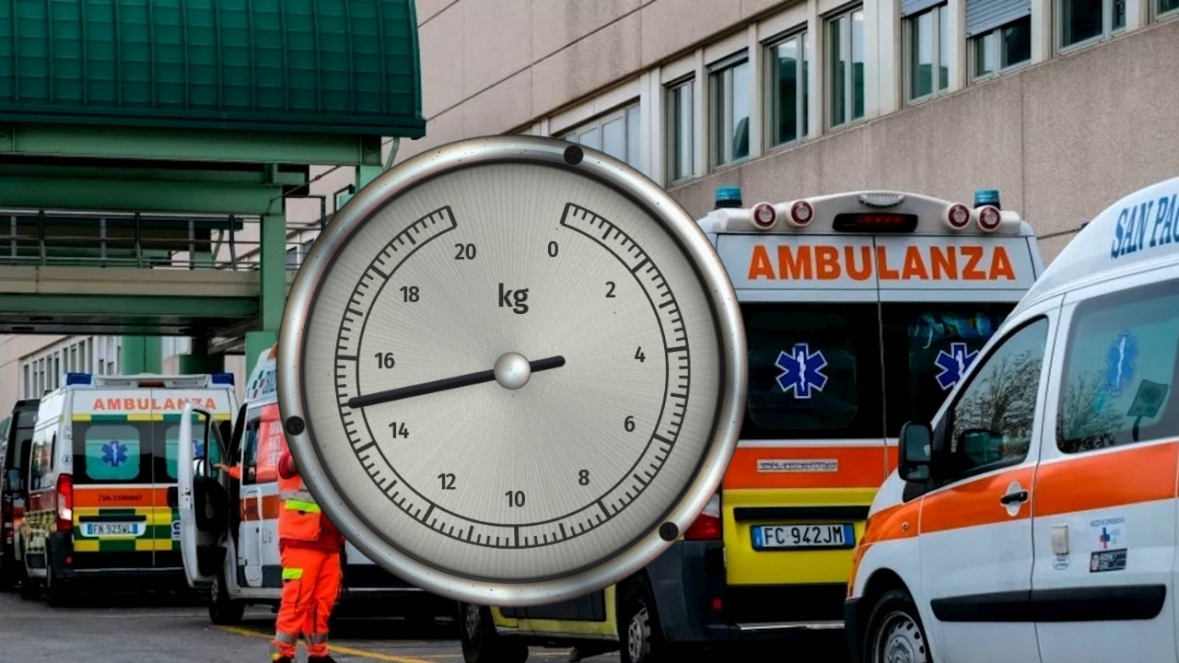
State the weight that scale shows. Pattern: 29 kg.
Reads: 15 kg
